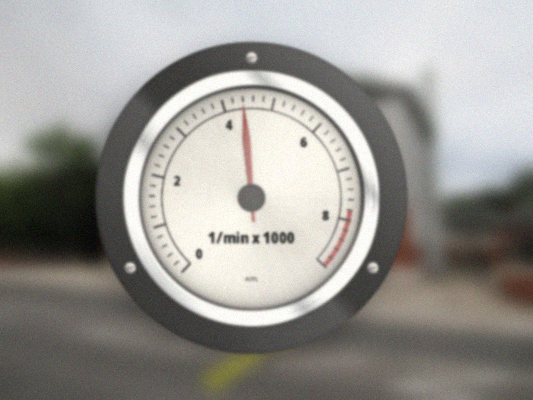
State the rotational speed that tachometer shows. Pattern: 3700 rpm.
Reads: 4400 rpm
